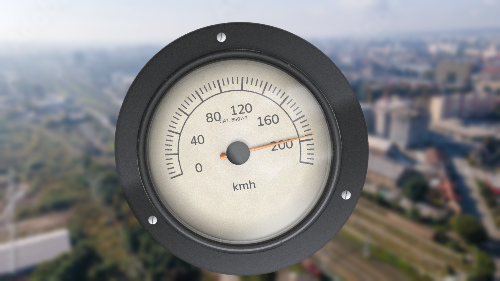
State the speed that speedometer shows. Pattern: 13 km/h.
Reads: 196 km/h
